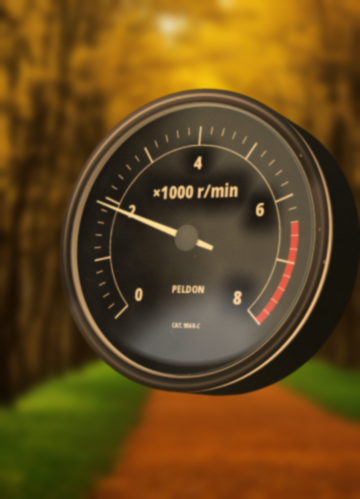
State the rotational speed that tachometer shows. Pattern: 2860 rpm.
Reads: 1900 rpm
